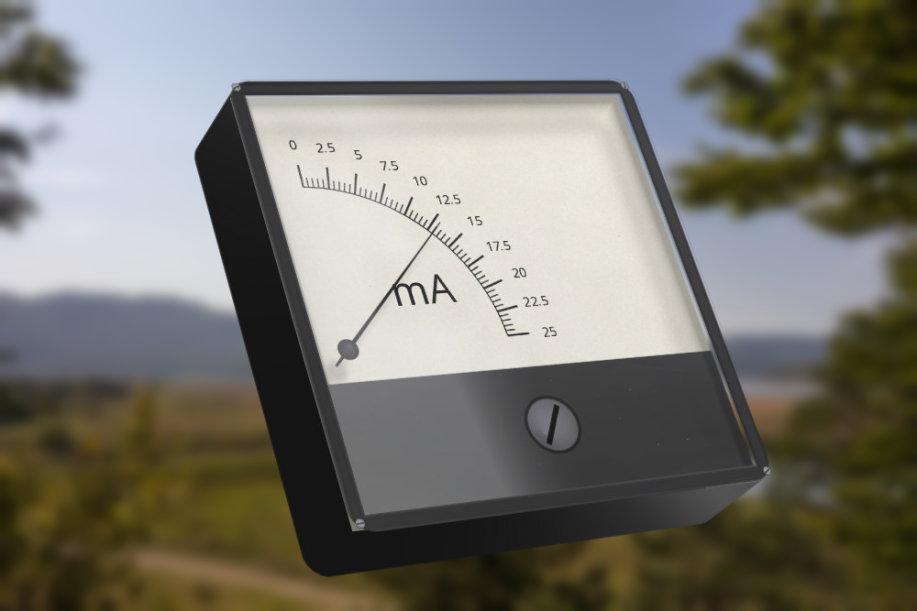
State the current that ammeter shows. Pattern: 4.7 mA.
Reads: 13 mA
